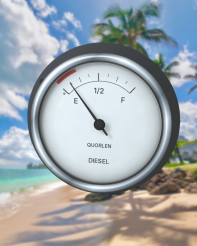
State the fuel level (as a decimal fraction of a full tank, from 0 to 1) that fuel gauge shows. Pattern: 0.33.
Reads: 0.125
